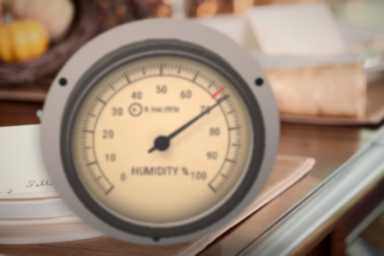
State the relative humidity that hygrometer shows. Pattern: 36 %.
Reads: 70 %
